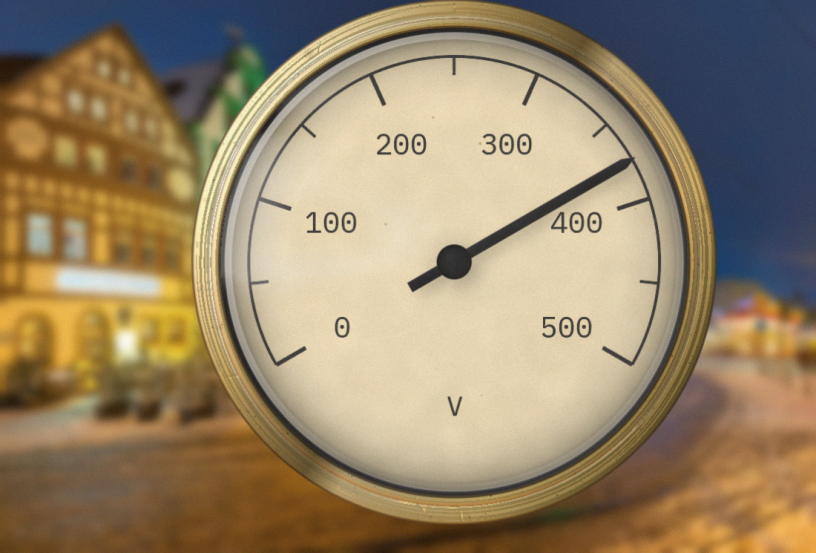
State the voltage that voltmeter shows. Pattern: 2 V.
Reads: 375 V
